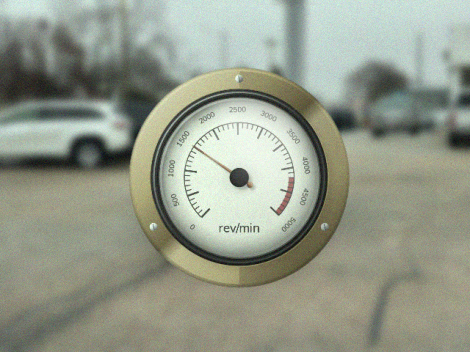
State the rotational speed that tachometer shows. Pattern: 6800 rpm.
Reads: 1500 rpm
